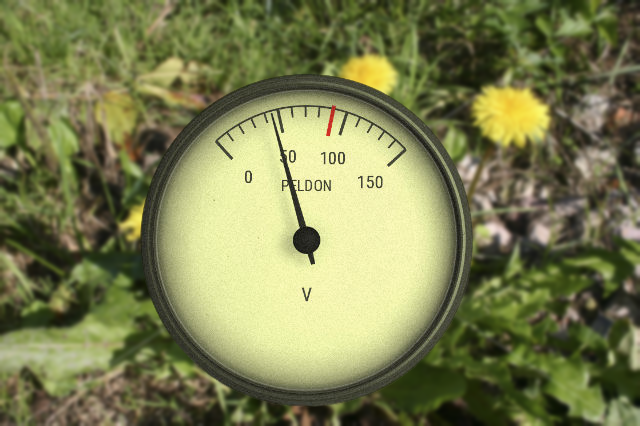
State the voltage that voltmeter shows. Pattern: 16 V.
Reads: 45 V
